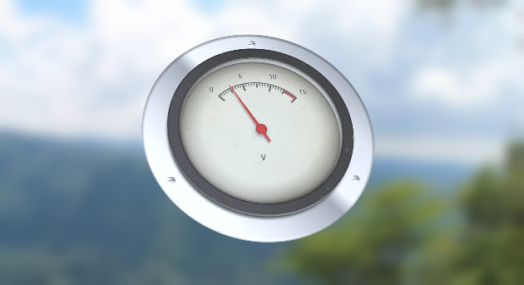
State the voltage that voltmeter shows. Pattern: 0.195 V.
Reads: 2.5 V
